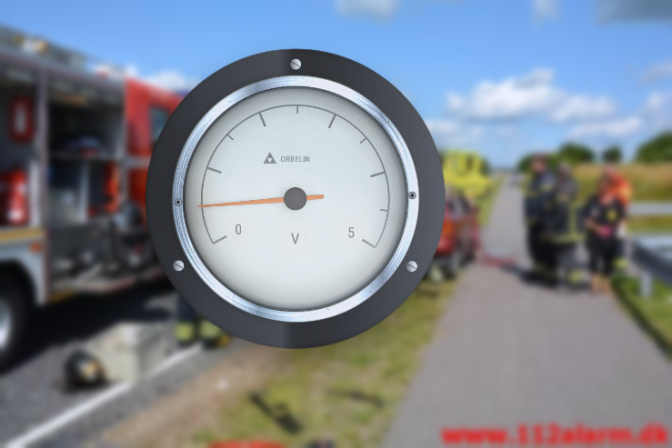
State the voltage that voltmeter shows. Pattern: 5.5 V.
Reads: 0.5 V
